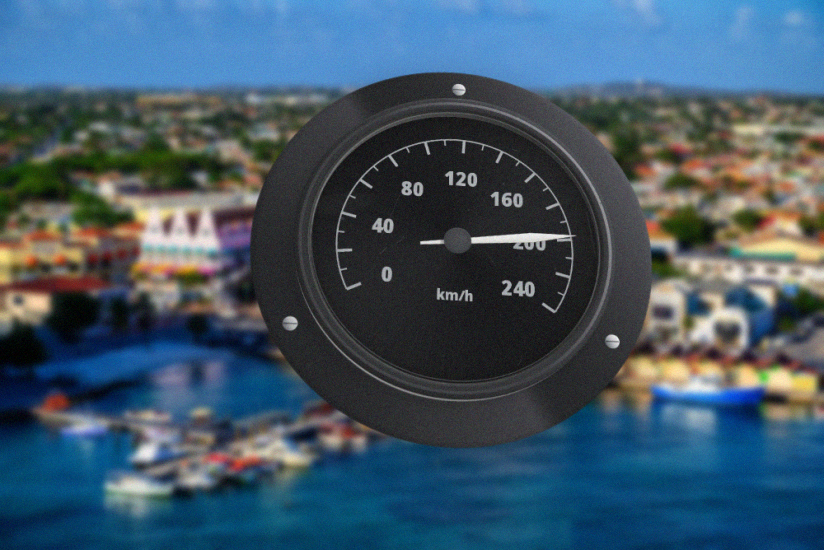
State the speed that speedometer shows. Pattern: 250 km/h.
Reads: 200 km/h
